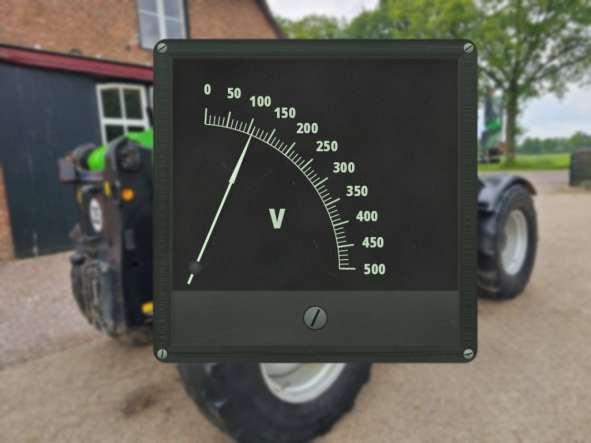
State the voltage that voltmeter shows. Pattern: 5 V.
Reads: 110 V
